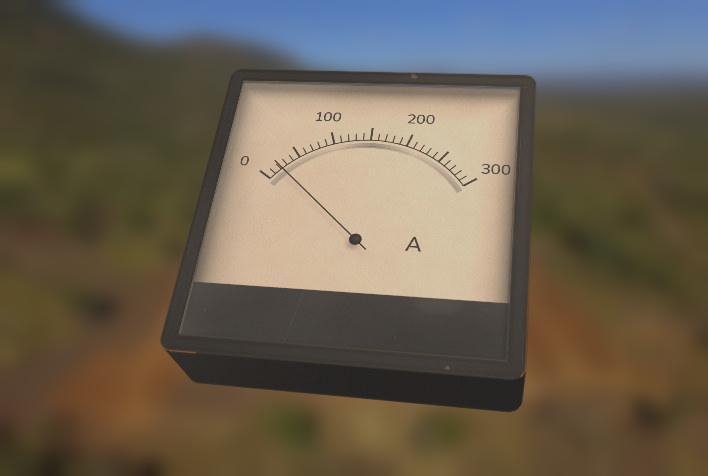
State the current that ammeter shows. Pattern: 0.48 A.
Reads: 20 A
